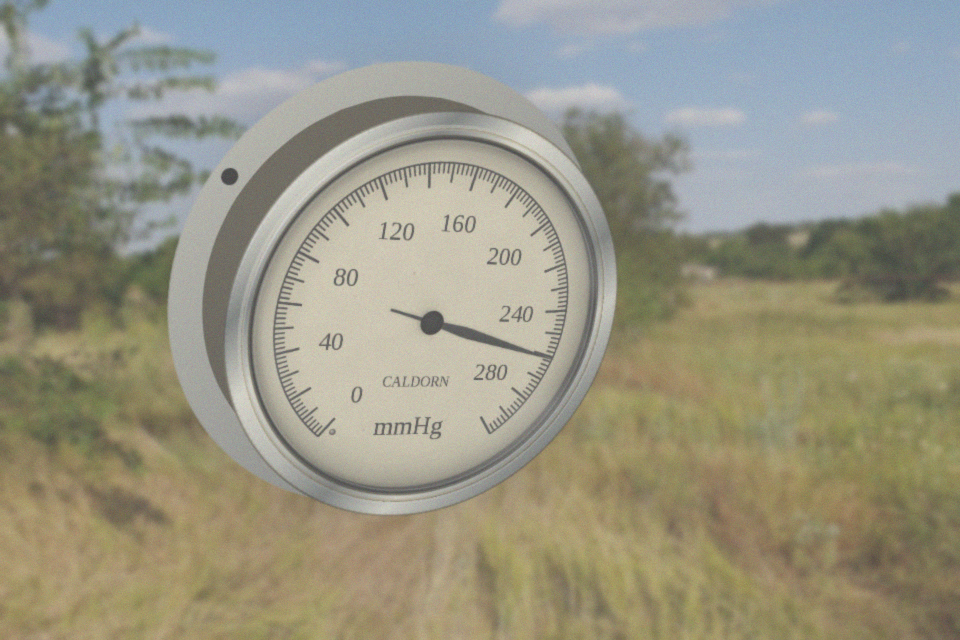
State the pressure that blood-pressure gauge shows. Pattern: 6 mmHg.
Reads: 260 mmHg
